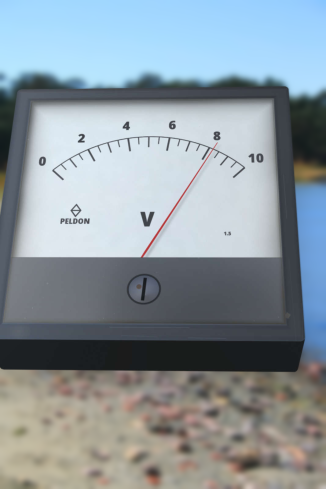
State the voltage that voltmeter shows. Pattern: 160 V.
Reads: 8.25 V
